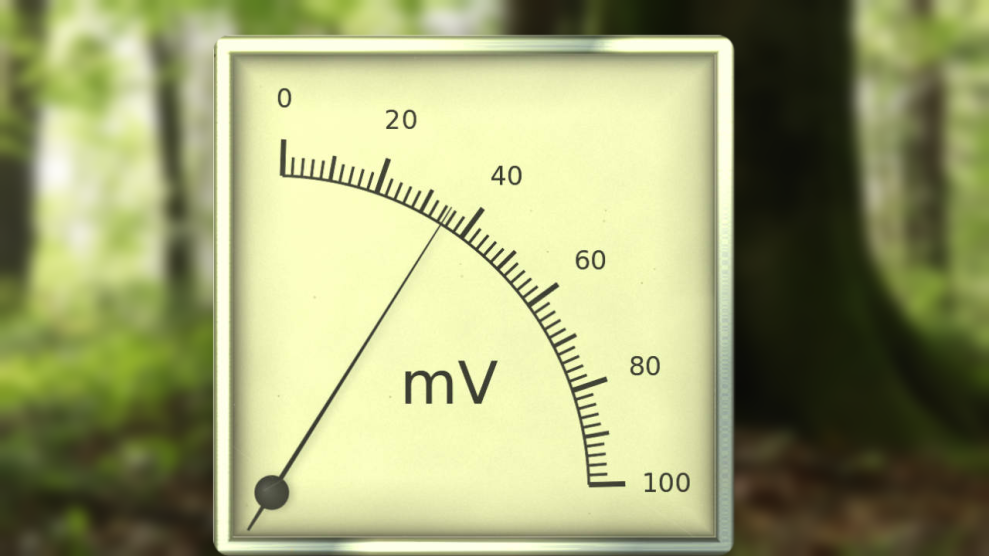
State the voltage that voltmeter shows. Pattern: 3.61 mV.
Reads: 35 mV
